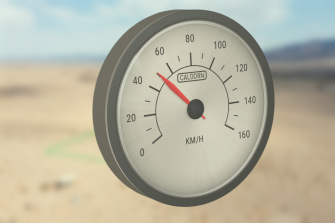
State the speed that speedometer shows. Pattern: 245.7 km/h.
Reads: 50 km/h
